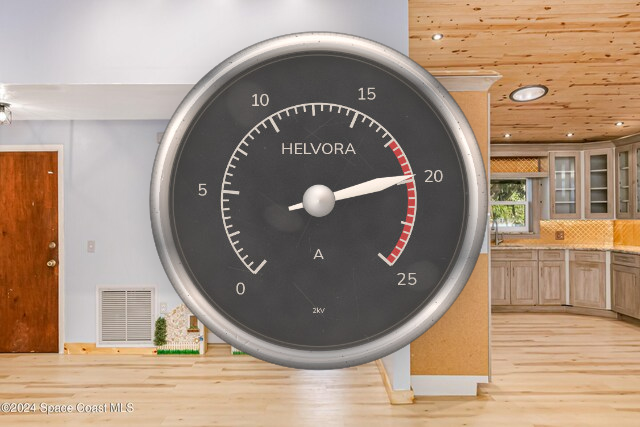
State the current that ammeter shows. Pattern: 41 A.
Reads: 19.75 A
